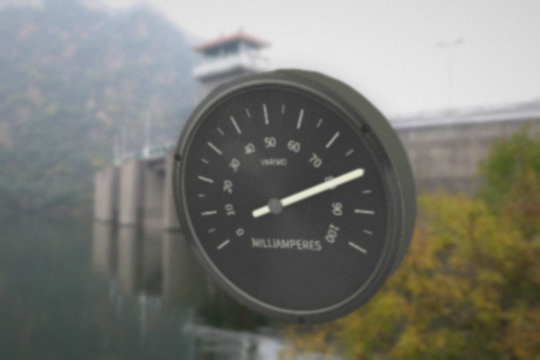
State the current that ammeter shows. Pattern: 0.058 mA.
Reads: 80 mA
